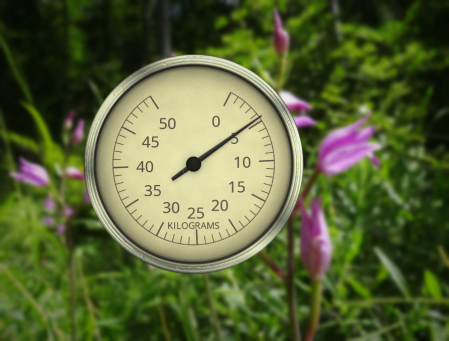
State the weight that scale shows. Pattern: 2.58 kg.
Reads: 4.5 kg
